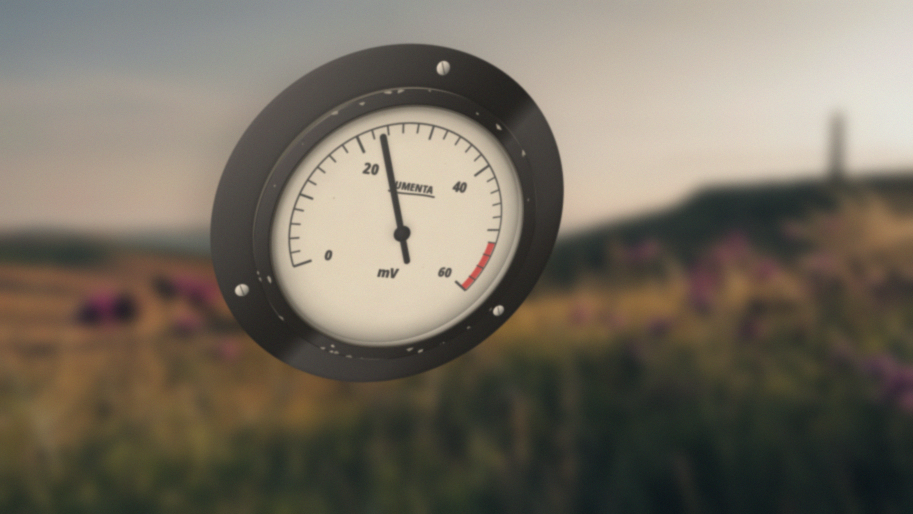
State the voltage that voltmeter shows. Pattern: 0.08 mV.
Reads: 23 mV
